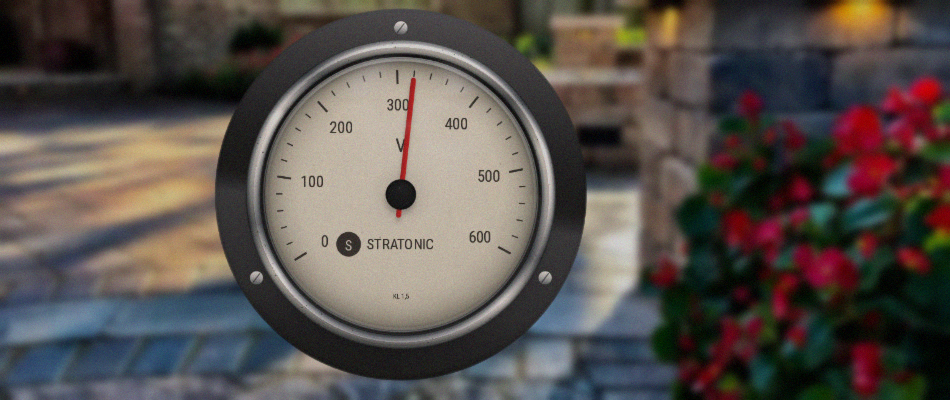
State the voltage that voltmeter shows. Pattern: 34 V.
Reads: 320 V
